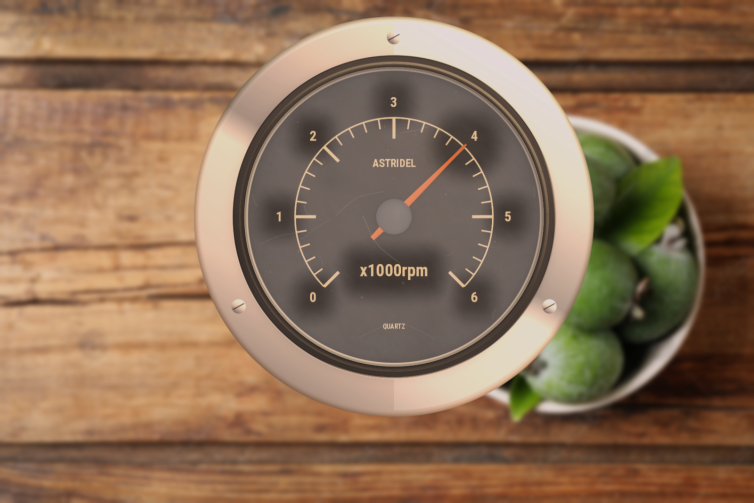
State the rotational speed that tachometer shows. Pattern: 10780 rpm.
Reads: 4000 rpm
